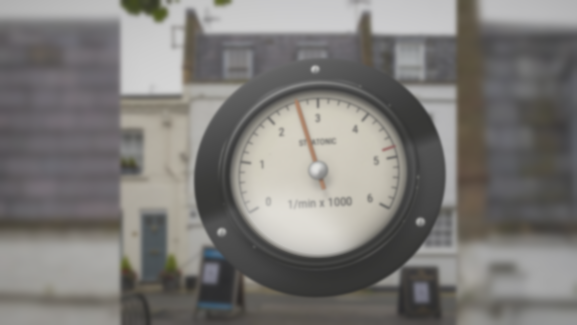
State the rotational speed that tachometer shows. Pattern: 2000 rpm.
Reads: 2600 rpm
